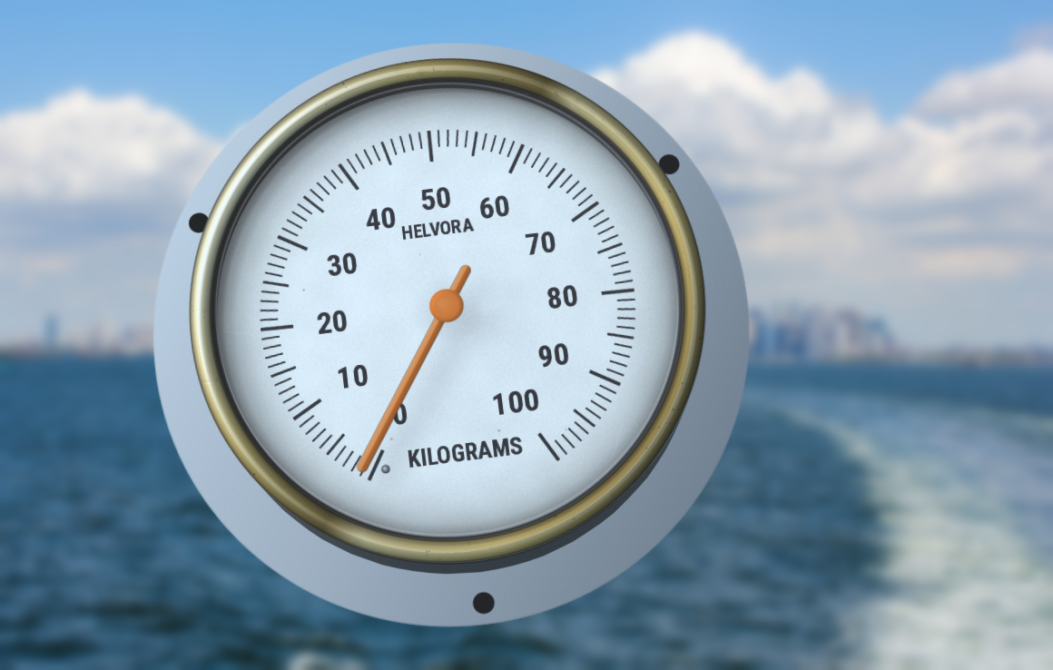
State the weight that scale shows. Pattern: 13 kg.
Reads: 1 kg
